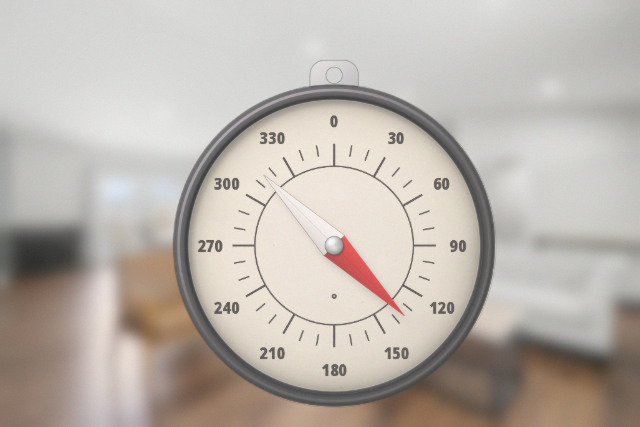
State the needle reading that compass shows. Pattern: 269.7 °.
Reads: 135 °
